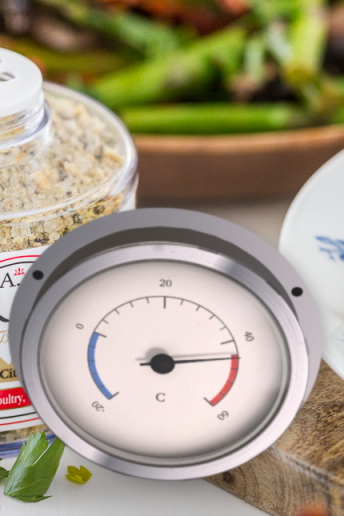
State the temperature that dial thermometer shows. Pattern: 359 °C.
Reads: 44 °C
